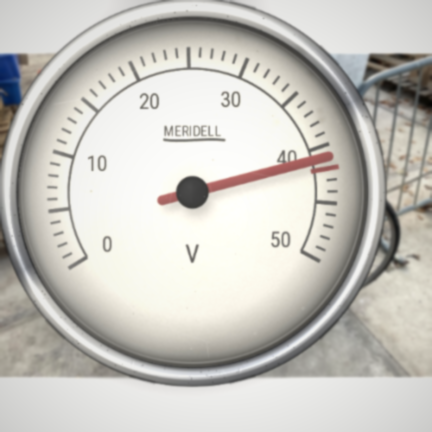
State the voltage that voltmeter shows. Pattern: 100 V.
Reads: 41 V
